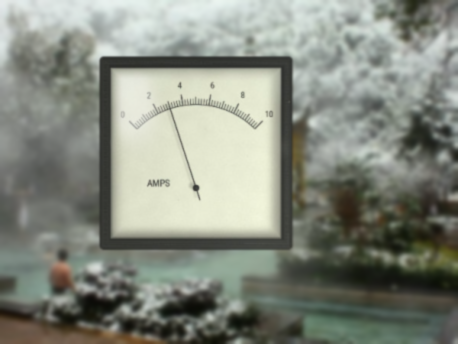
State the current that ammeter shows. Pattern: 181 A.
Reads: 3 A
